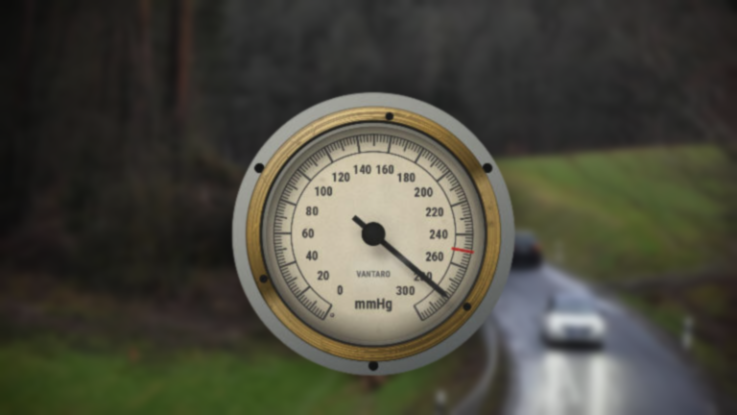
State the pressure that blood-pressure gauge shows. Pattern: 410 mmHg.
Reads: 280 mmHg
